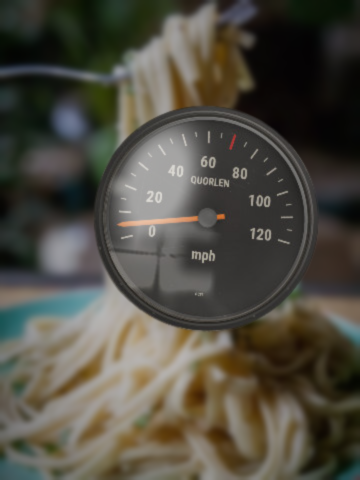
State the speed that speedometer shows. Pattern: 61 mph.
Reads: 5 mph
